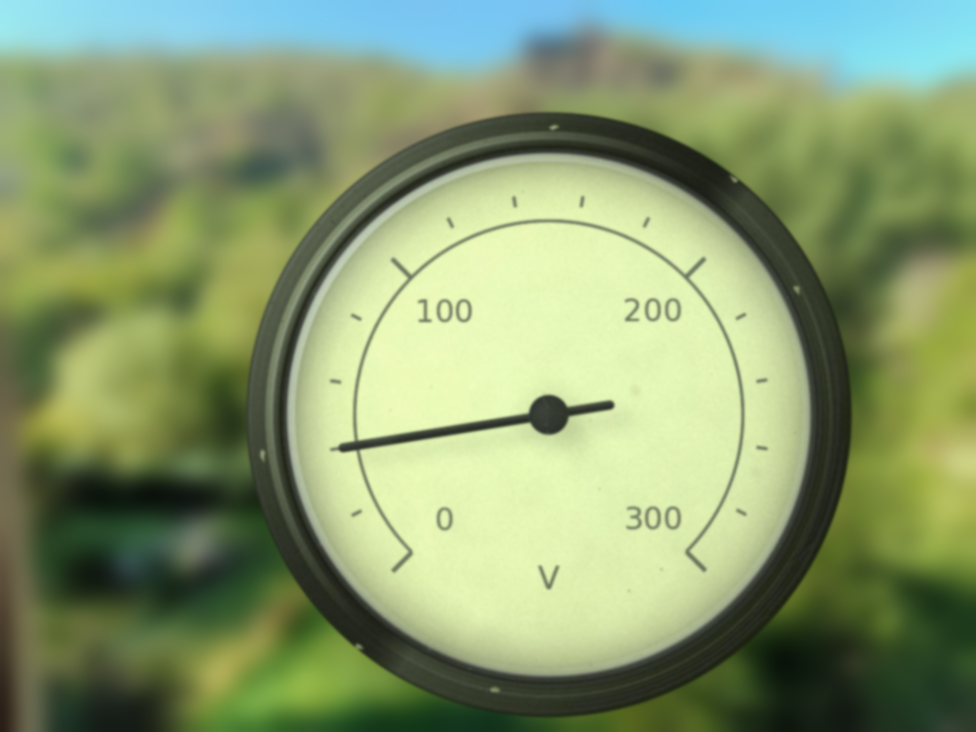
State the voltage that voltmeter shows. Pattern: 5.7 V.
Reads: 40 V
